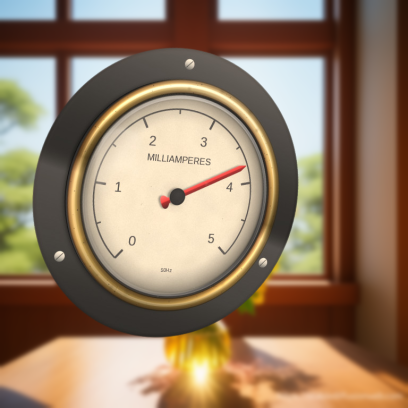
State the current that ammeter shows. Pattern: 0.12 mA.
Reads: 3.75 mA
